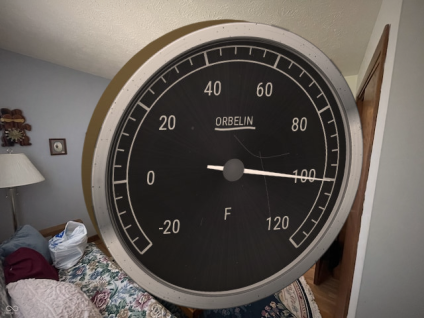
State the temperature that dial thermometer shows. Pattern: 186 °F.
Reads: 100 °F
